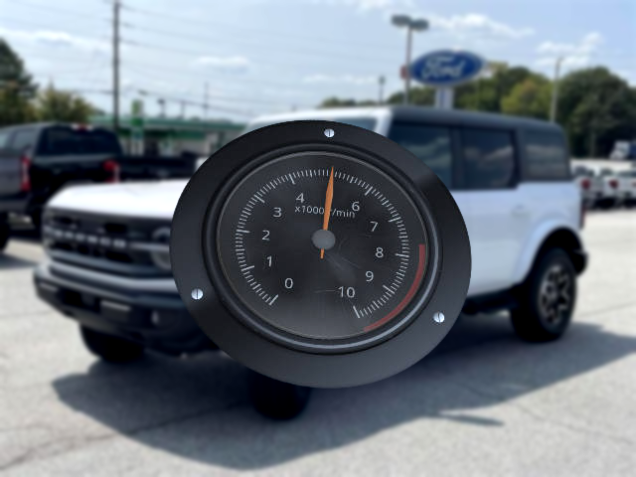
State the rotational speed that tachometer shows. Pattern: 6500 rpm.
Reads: 5000 rpm
